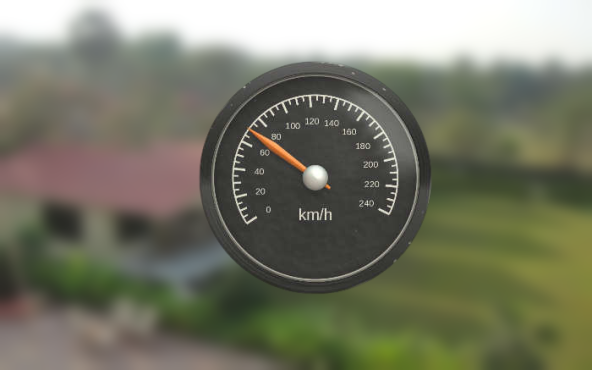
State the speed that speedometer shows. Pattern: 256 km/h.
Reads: 70 km/h
